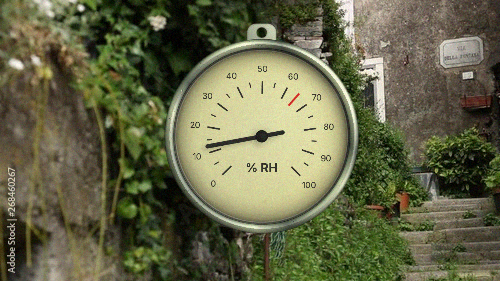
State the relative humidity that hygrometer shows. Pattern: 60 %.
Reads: 12.5 %
